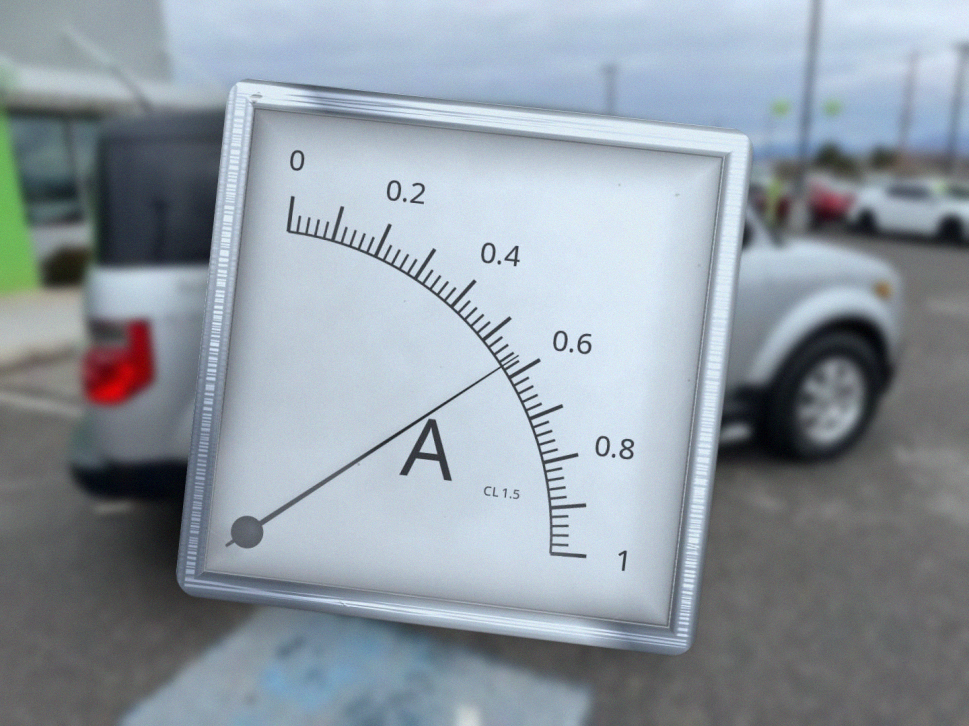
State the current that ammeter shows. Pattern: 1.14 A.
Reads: 0.57 A
